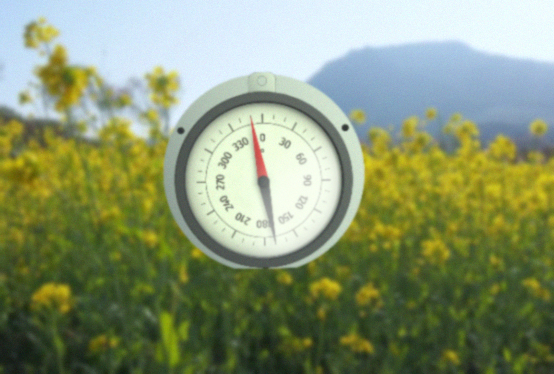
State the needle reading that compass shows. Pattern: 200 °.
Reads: 350 °
